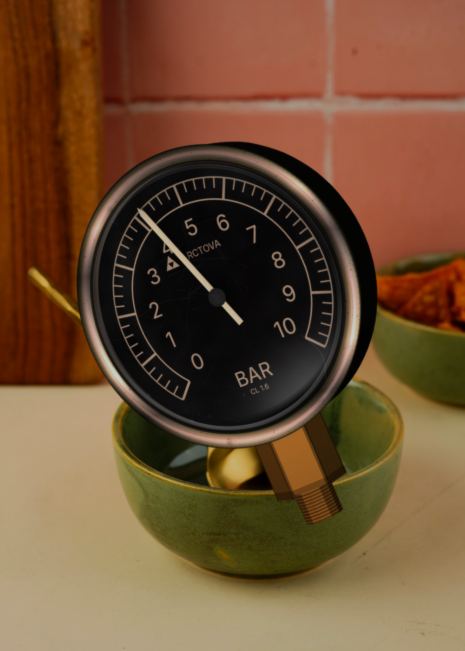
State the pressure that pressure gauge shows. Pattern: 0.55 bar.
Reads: 4.2 bar
